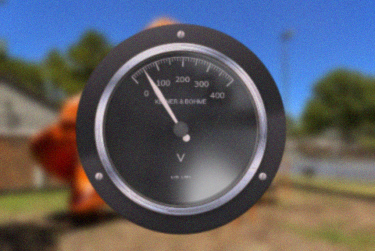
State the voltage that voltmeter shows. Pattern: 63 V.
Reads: 50 V
